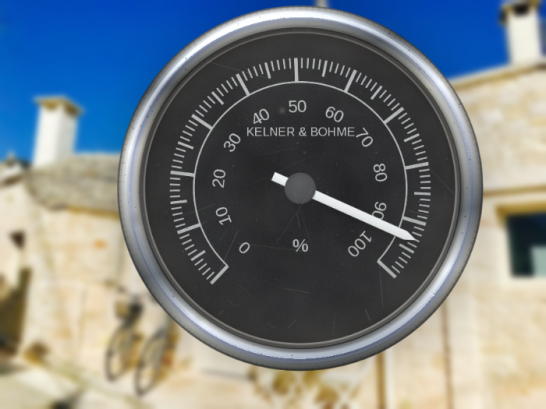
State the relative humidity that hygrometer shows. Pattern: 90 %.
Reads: 93 %
